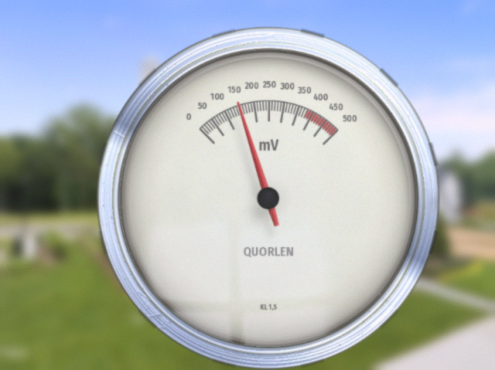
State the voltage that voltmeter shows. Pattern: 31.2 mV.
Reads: 150 mV
